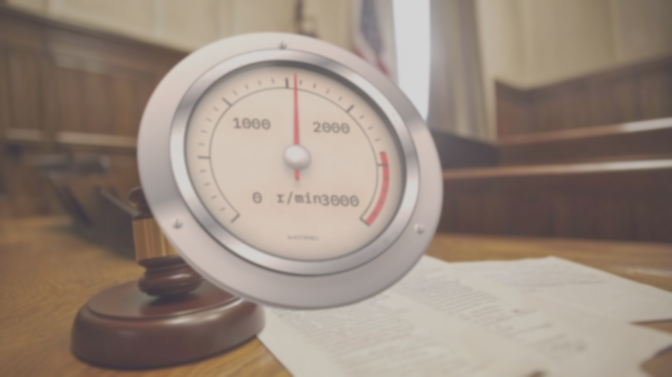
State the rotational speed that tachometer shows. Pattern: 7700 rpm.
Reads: 1550 rpm
